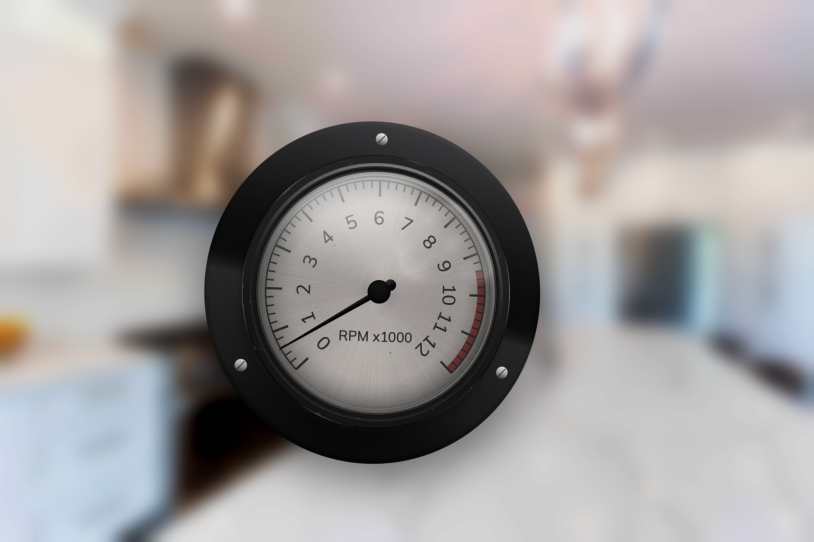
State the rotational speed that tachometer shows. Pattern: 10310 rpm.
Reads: 600 rpm
